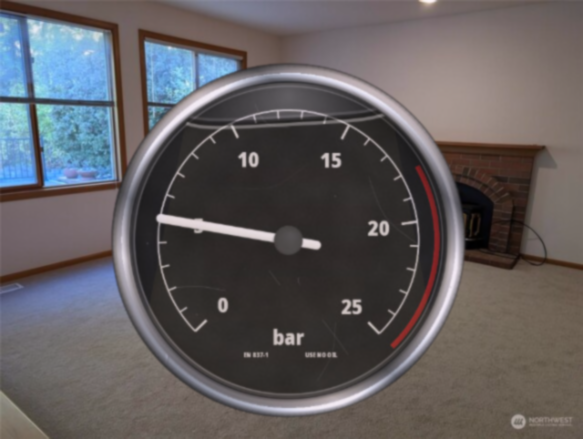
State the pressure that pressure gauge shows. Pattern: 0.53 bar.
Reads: 5 bar
